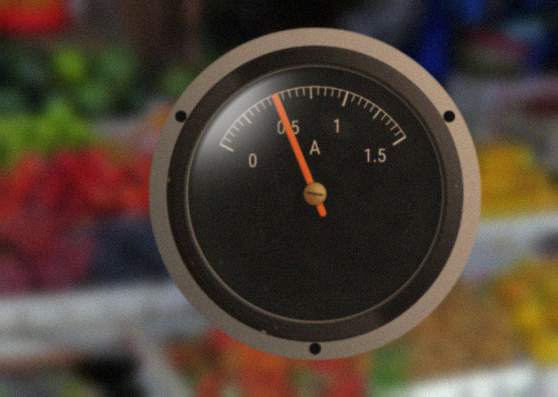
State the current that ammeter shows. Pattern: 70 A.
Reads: 0.5 A
